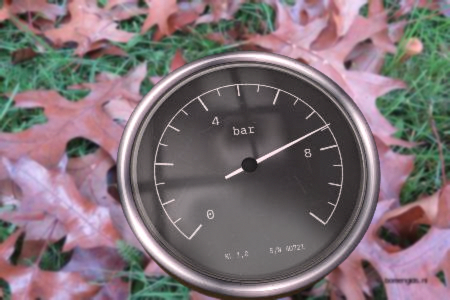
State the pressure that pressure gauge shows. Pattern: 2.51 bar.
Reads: 7.5 bar
